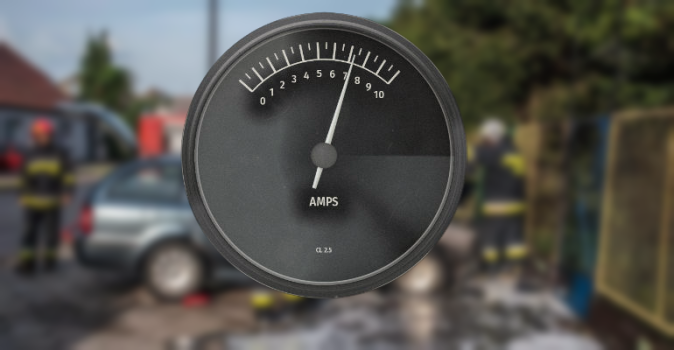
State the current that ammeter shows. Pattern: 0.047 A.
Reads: 7.25 A
